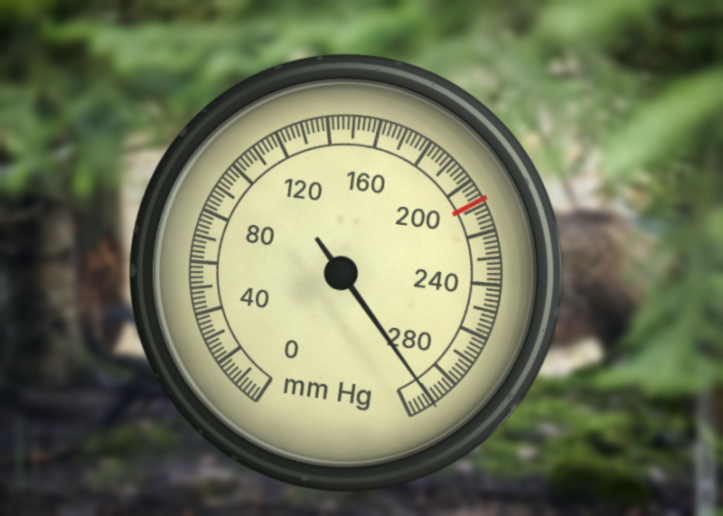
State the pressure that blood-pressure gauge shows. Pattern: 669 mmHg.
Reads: 290 mmHg
